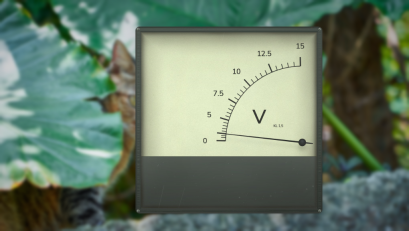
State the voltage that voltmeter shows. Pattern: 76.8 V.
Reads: 2.5 V
